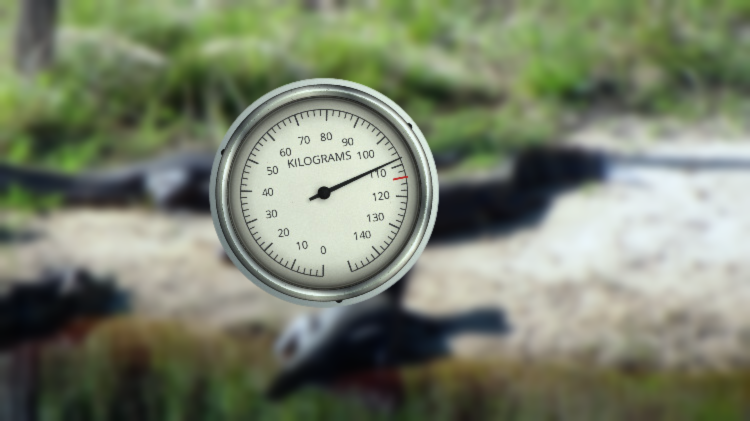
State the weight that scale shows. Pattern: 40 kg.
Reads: 108 kg
